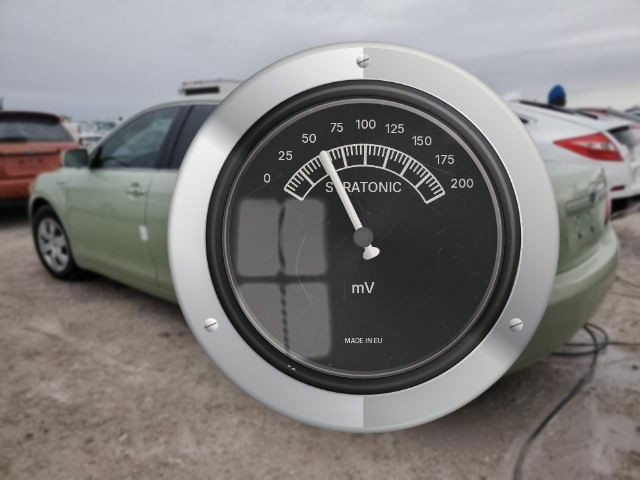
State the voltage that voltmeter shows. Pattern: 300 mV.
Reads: 55 mV
